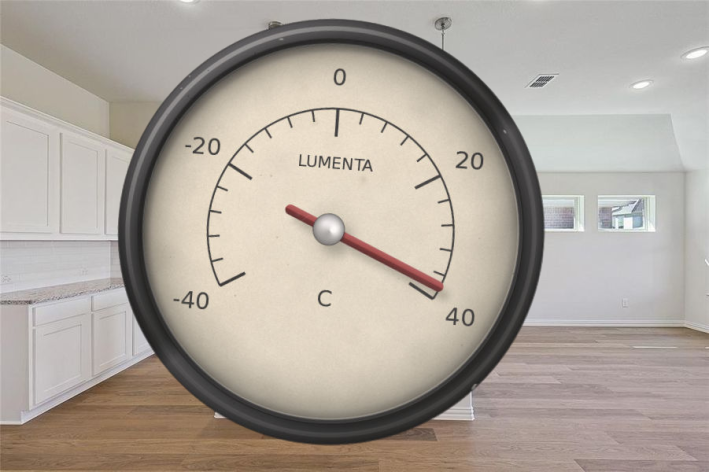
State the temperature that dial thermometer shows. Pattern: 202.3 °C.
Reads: 38 °C
